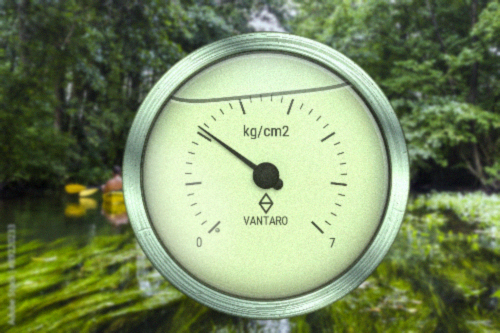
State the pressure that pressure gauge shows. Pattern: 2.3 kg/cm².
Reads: 2.1 kg/cm²
